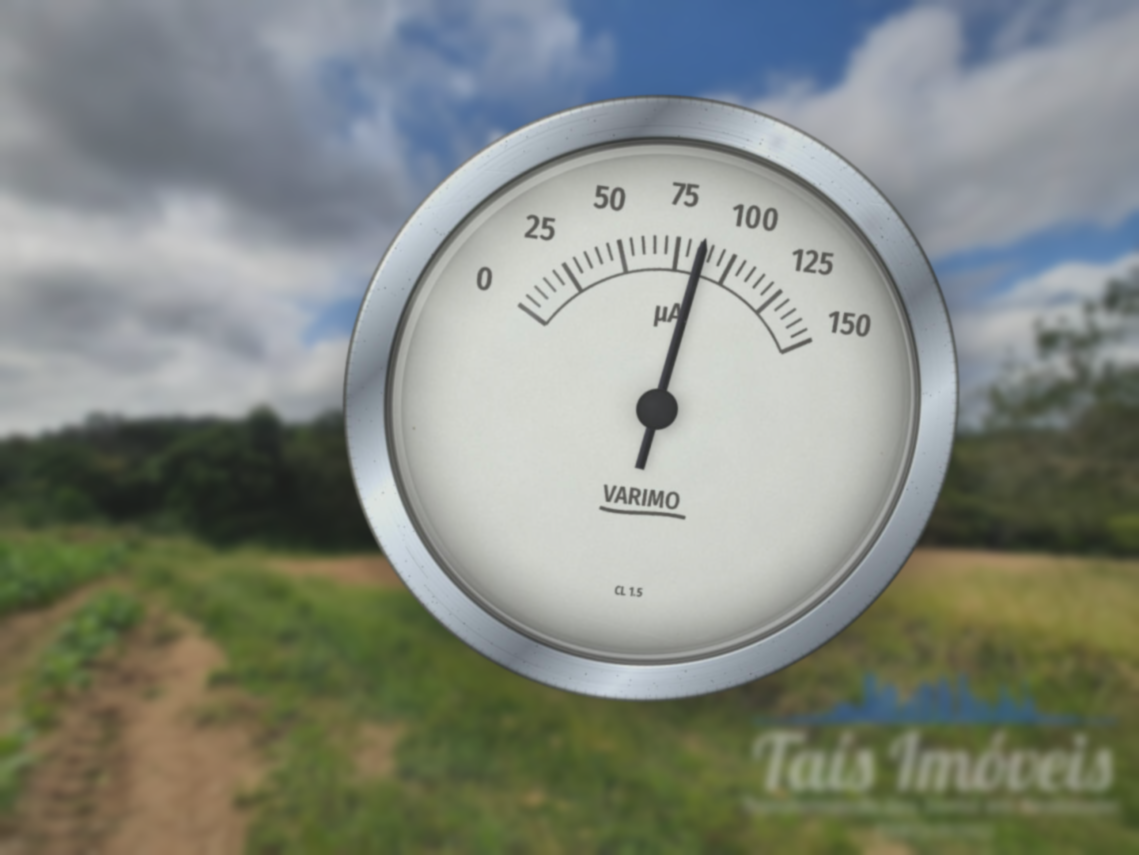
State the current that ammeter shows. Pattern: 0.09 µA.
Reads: 85 µA
